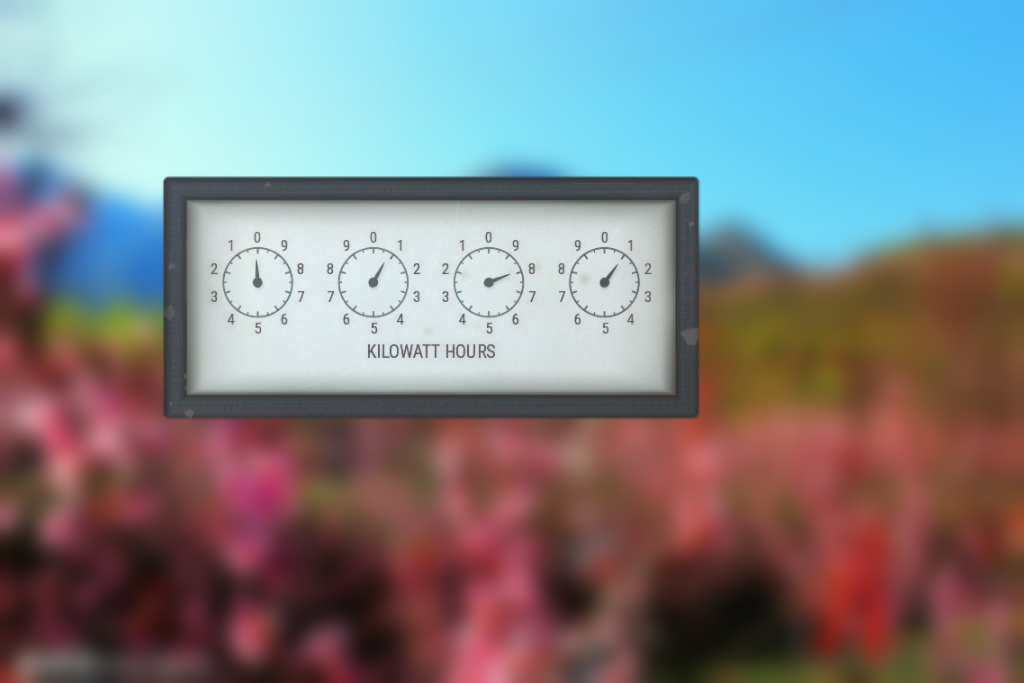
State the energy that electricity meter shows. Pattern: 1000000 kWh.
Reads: 81 kWh
